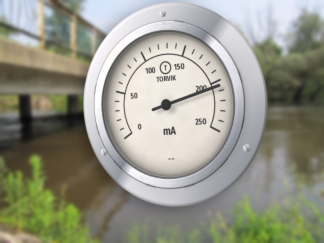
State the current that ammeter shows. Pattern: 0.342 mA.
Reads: 205 mA
